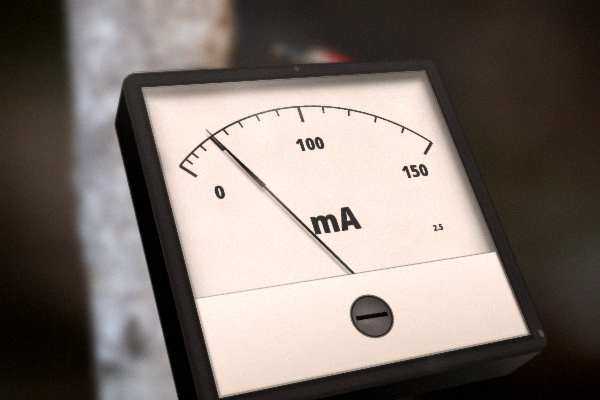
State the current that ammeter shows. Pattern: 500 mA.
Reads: 50 mA
